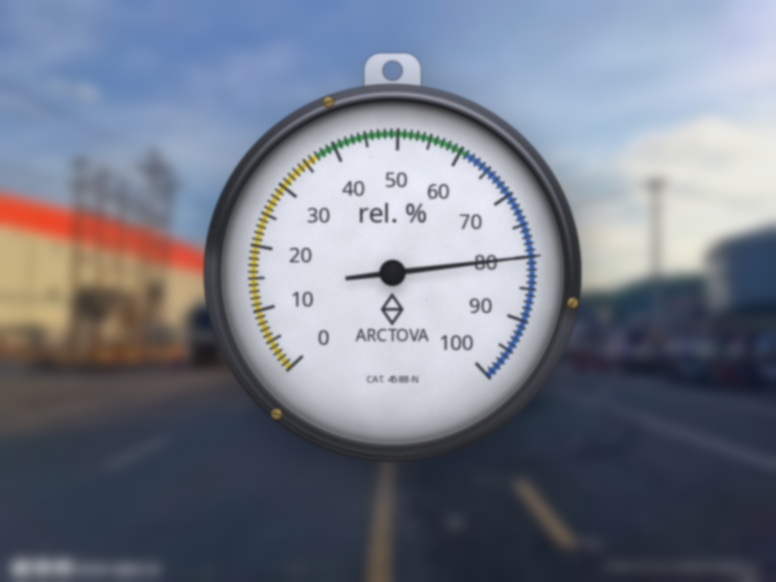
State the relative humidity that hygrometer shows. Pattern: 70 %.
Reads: 80 %
